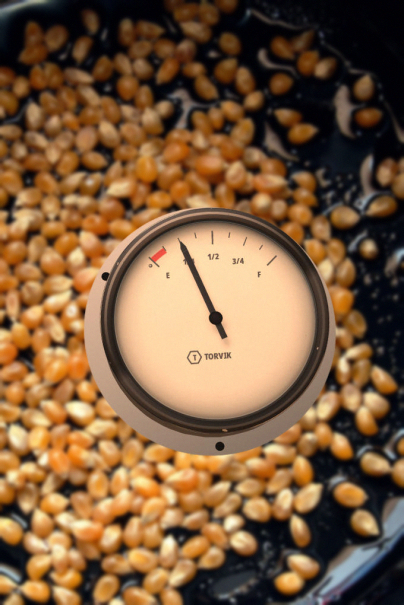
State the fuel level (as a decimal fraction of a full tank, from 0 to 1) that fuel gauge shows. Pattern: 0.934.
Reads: 0.25
